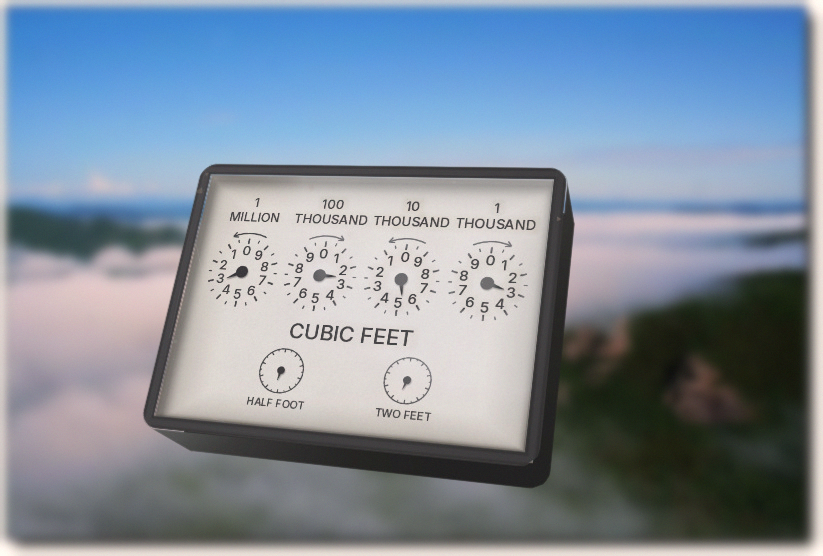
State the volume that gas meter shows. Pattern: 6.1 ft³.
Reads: 325300 ft³
